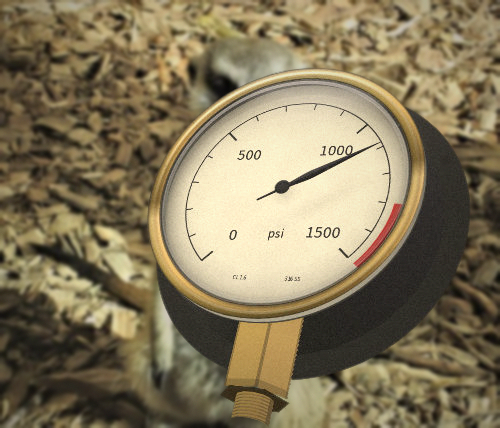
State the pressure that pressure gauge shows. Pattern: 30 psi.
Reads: 1100 psi
